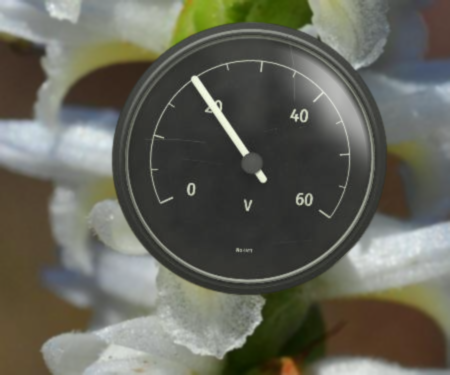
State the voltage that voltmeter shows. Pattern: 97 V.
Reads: 20 V
